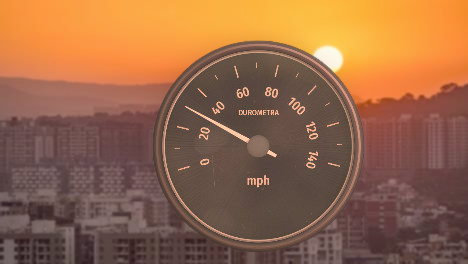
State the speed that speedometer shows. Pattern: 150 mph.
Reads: 30 mph
